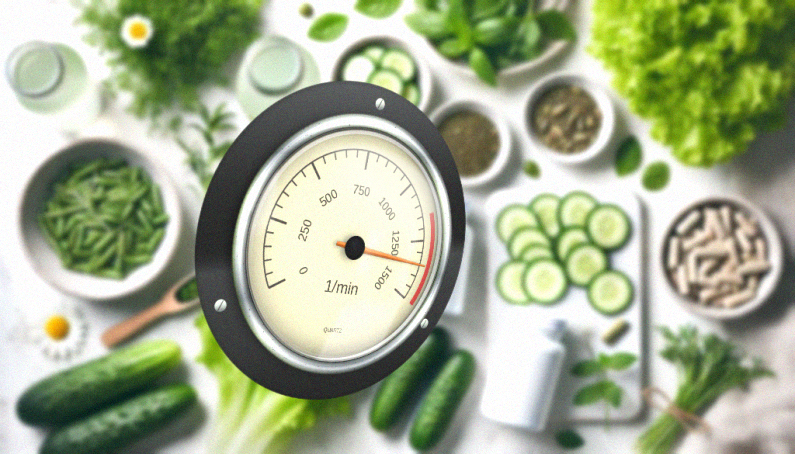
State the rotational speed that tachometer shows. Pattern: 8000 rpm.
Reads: 1350 rpm
